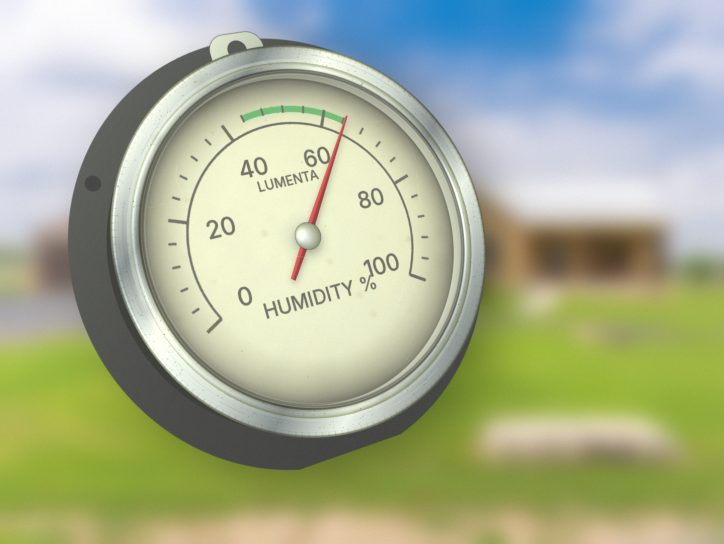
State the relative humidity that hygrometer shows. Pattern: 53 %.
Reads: 64 %
